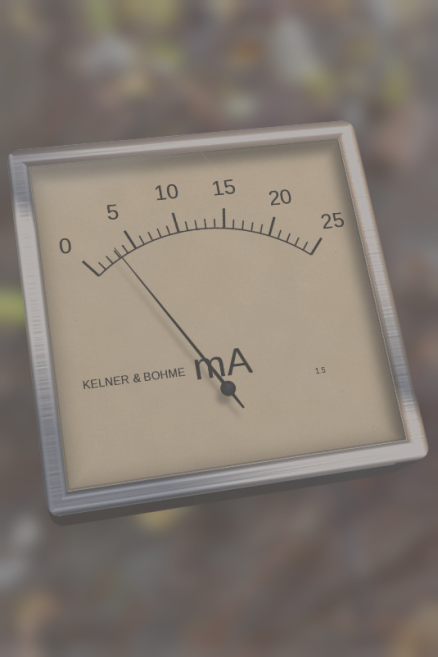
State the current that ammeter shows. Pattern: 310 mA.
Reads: 3 mA
